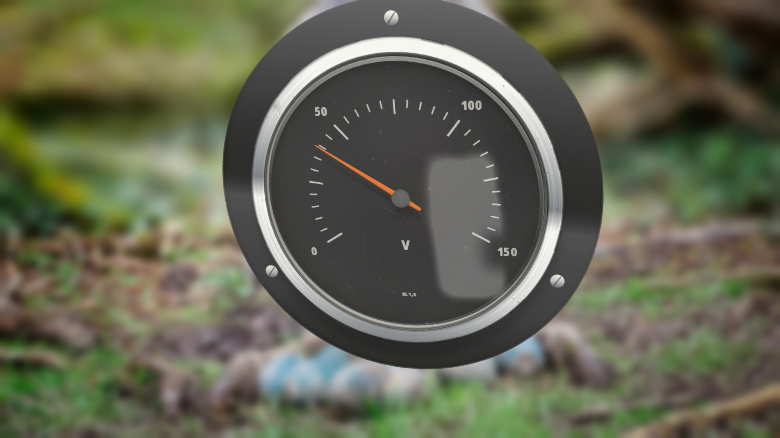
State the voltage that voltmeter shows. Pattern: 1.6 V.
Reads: 40 V
